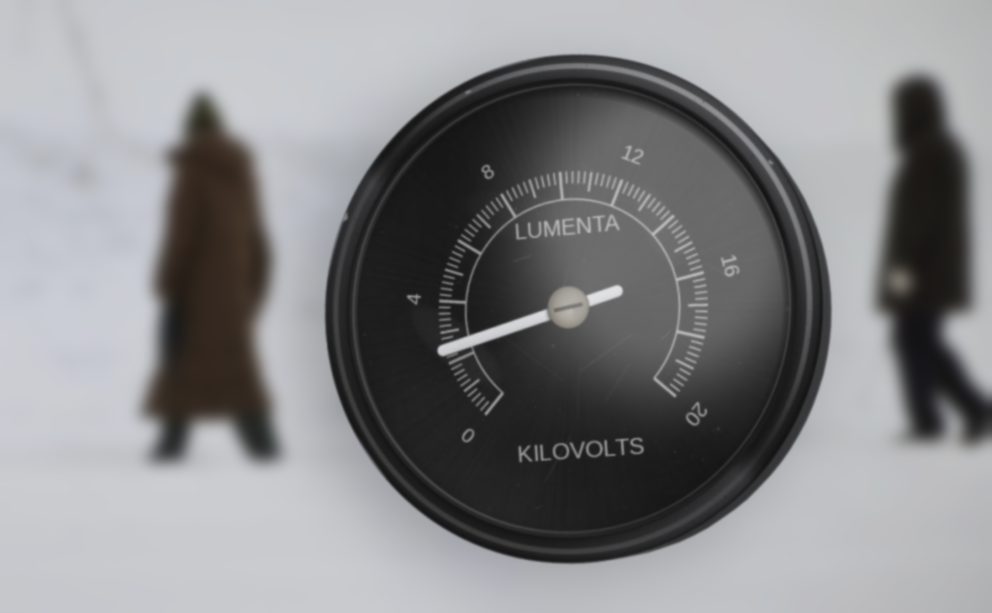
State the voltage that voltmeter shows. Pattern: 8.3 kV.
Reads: 2.4 kV
